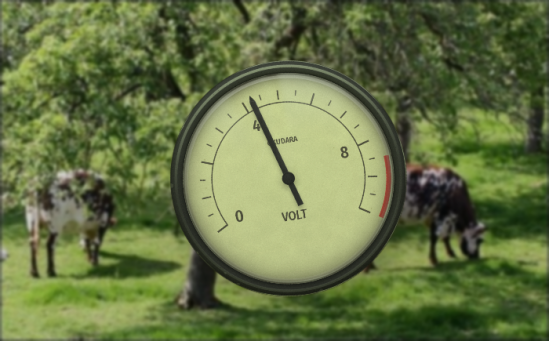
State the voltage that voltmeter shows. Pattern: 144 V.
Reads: 4.25 V
